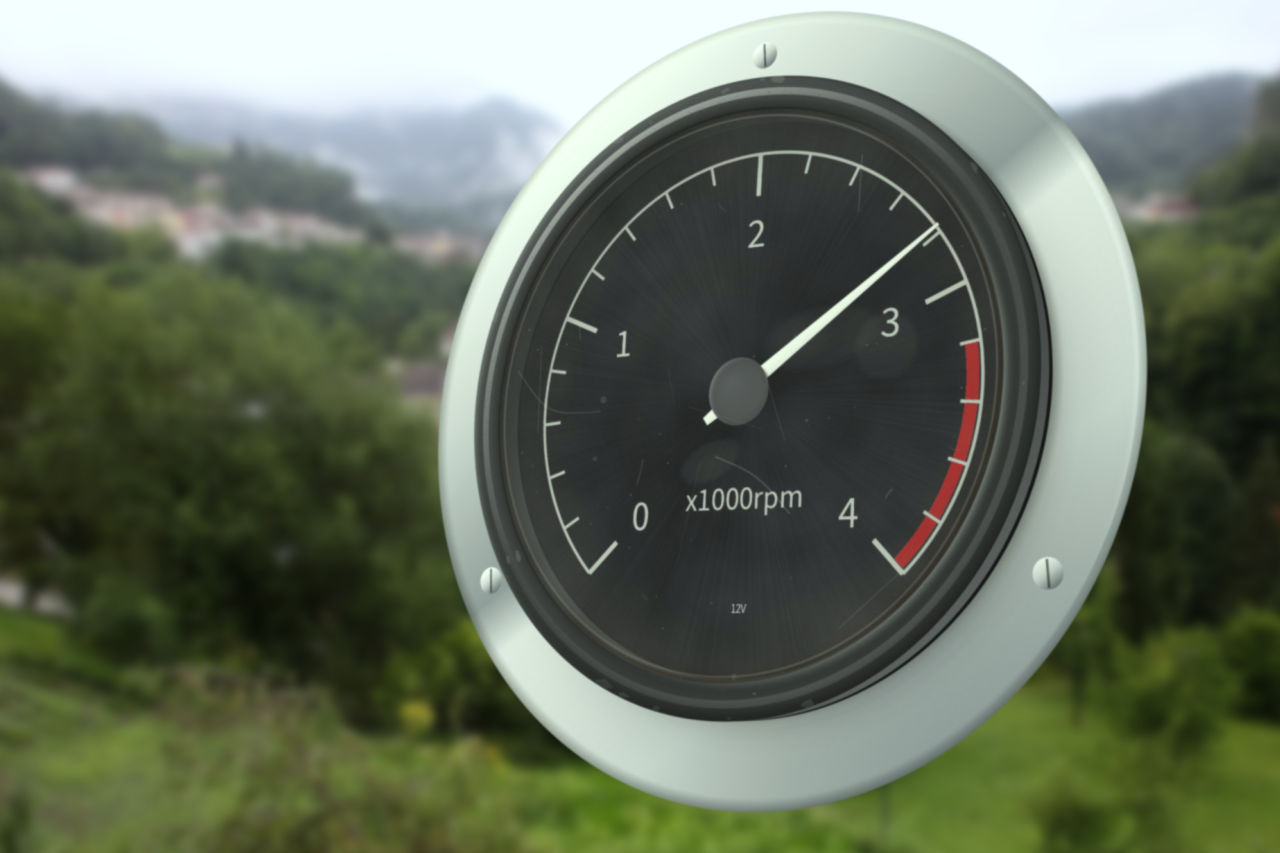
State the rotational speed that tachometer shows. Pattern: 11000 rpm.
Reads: 2800 rpm
